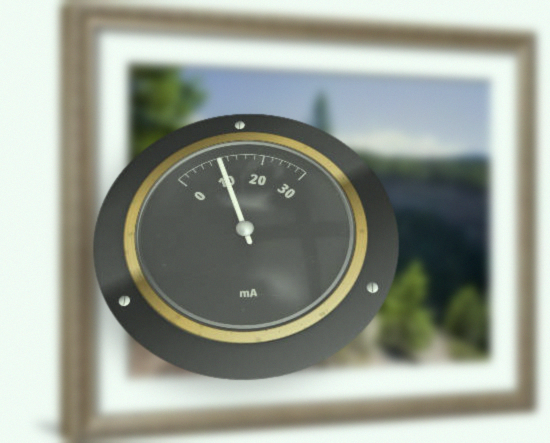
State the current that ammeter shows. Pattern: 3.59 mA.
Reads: 10 mA
